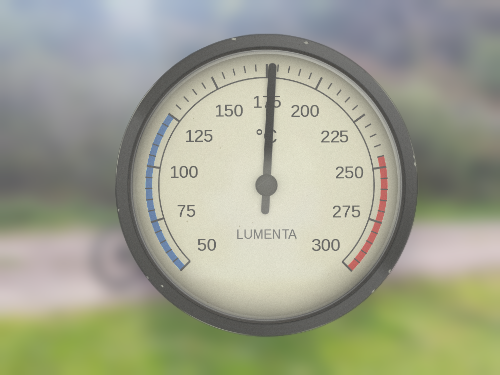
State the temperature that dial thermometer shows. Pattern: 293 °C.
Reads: 177.5 °C
